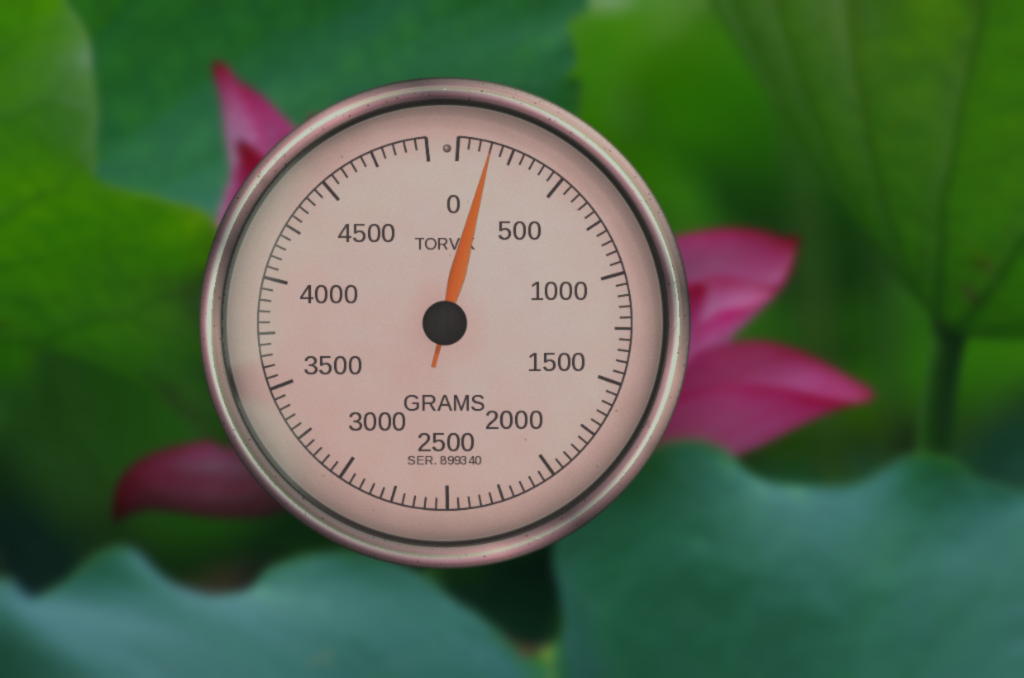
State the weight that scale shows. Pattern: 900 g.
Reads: 150 g
